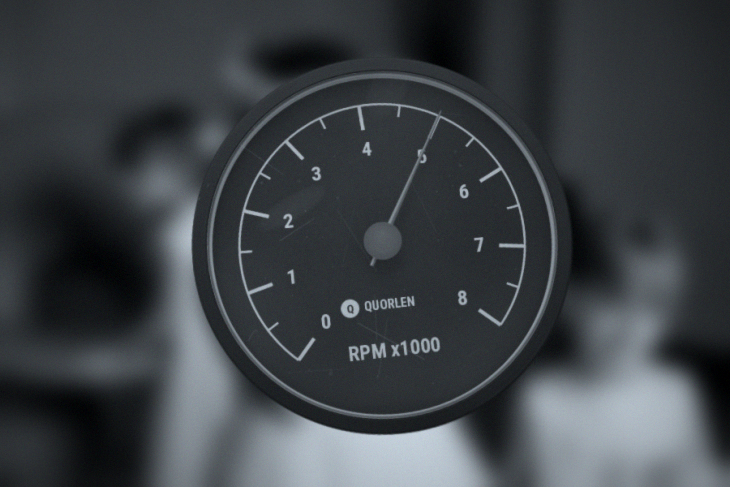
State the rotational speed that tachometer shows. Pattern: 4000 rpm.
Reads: 5000 rpm
